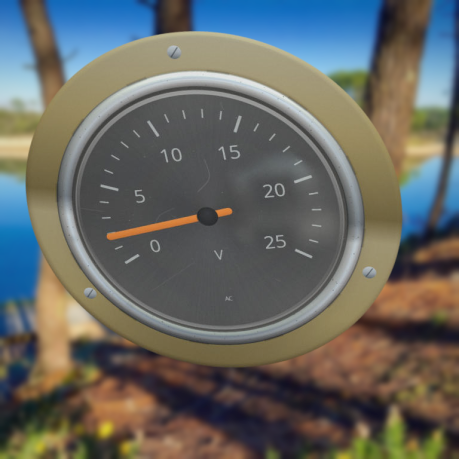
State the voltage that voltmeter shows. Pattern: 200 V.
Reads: 2 V
